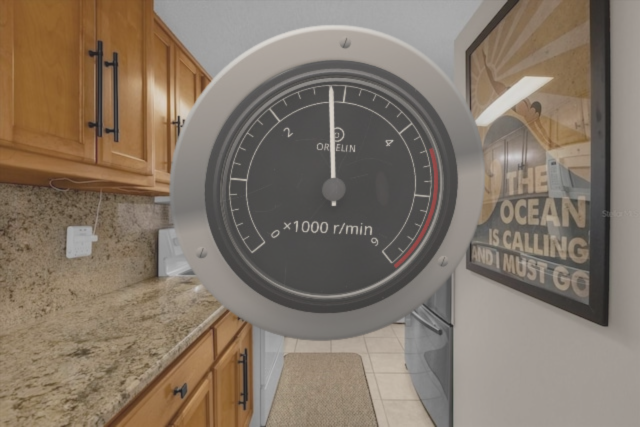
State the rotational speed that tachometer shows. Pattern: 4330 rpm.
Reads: 2800 rpm
